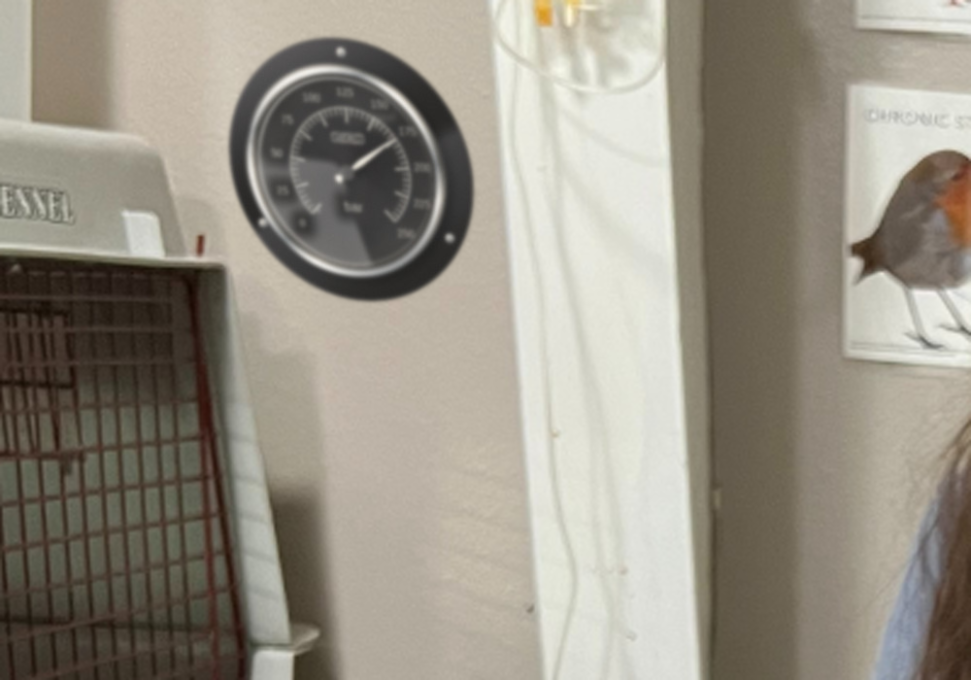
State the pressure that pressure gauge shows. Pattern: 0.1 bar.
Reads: 175 bar
